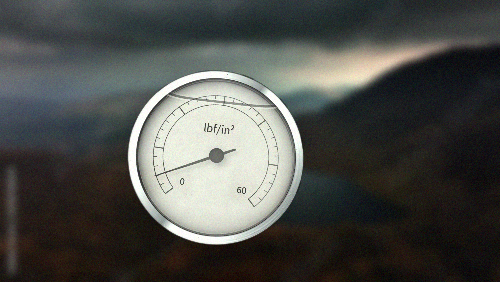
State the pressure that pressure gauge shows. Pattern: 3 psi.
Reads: 4 psi
